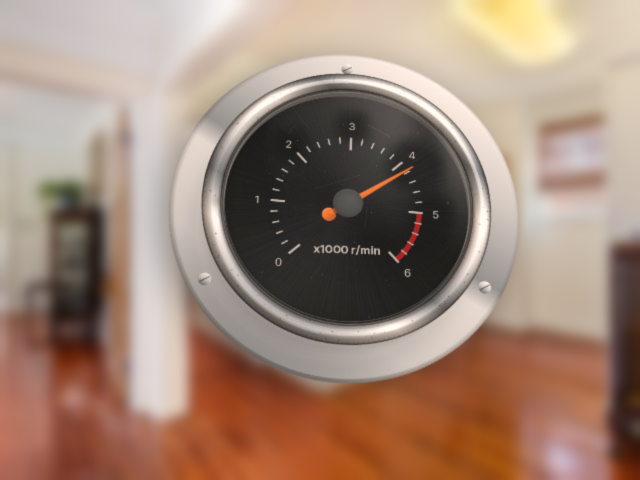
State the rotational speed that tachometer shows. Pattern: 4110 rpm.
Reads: 4200 rpm
